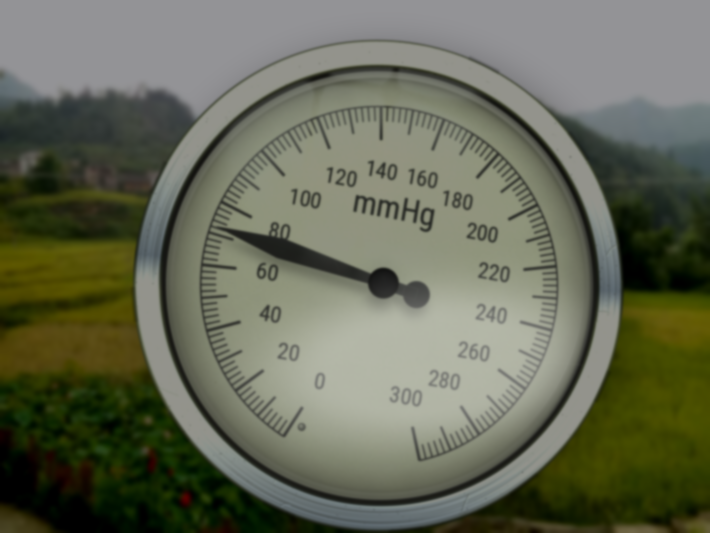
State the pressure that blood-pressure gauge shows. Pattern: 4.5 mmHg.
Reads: 72 mmHg
